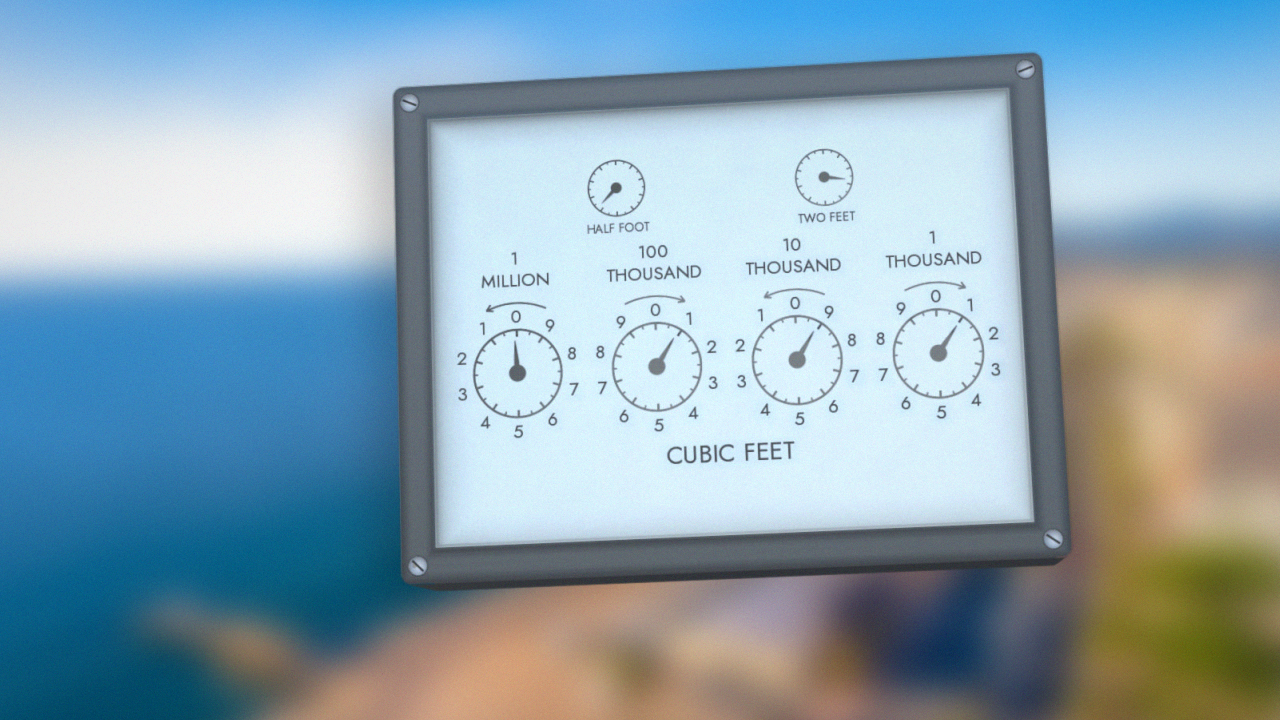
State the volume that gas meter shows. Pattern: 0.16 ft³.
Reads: 9100 ft³
